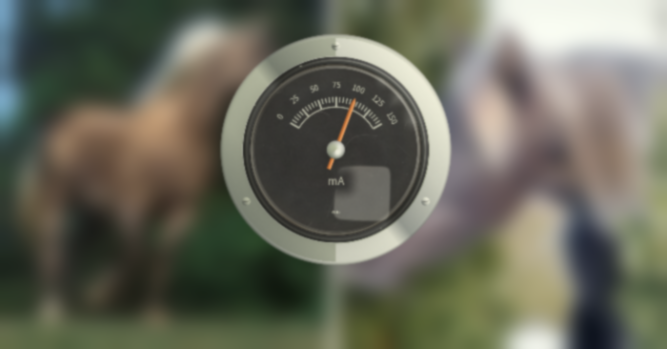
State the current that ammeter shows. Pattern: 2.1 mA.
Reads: 100 mA
